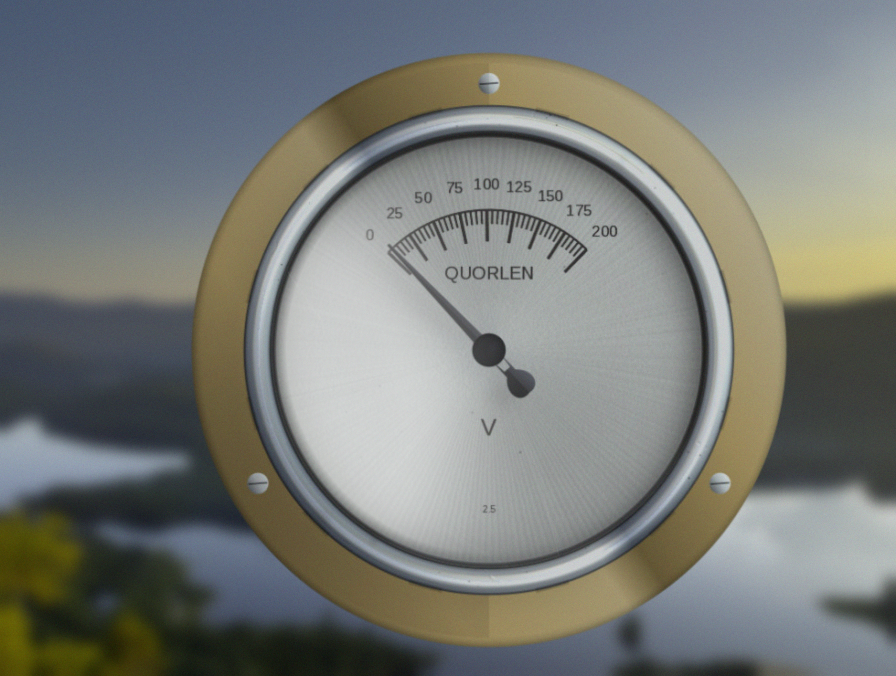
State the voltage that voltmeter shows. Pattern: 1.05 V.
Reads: 5 V
